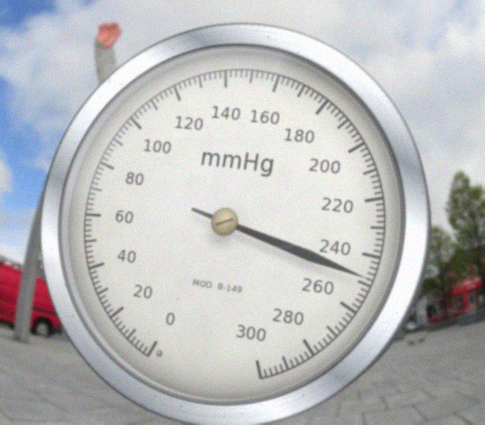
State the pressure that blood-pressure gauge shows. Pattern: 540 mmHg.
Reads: 248 mmHg
